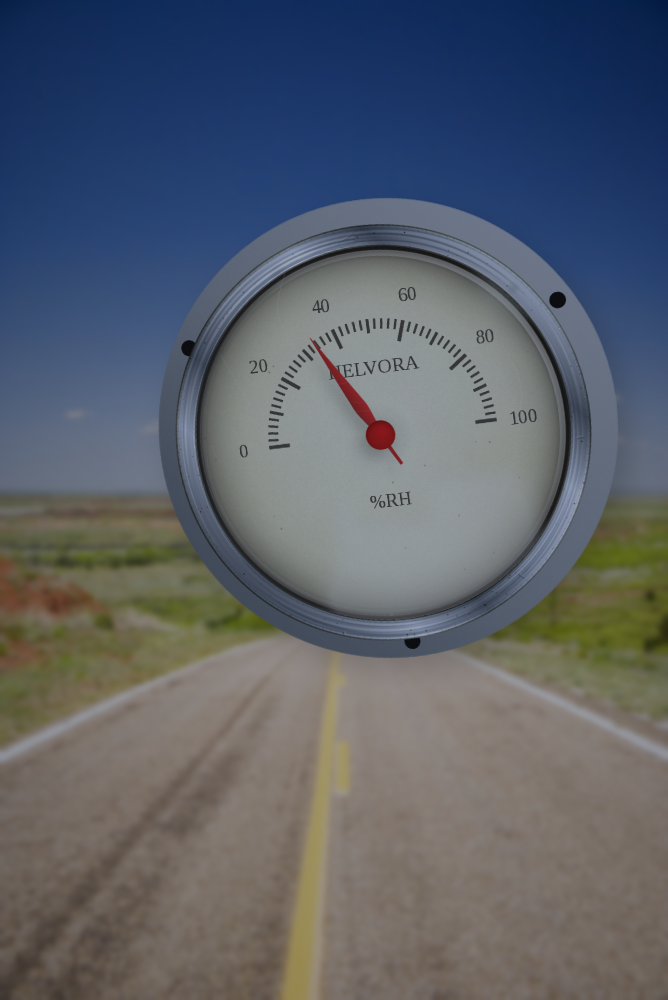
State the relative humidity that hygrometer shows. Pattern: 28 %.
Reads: 34 %
